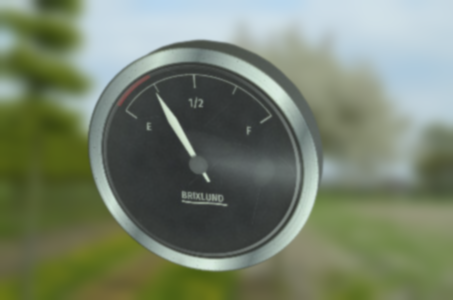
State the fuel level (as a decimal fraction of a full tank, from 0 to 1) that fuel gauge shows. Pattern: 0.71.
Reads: 0.25
